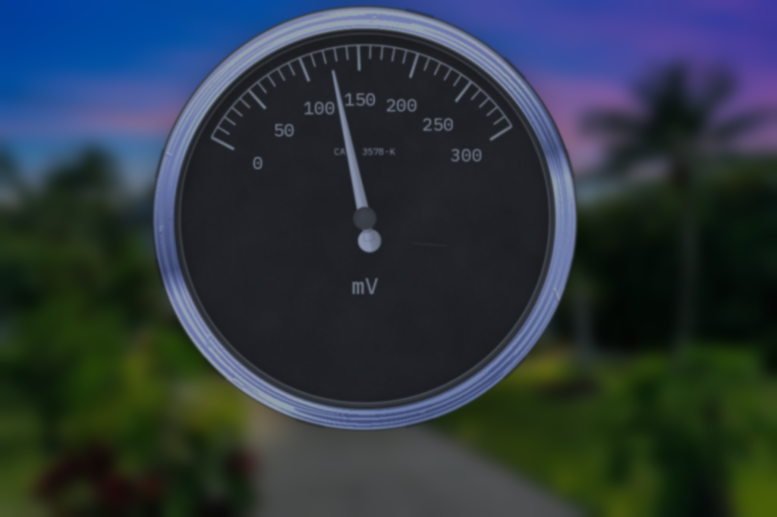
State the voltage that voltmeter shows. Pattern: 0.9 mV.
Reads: 125 mV
